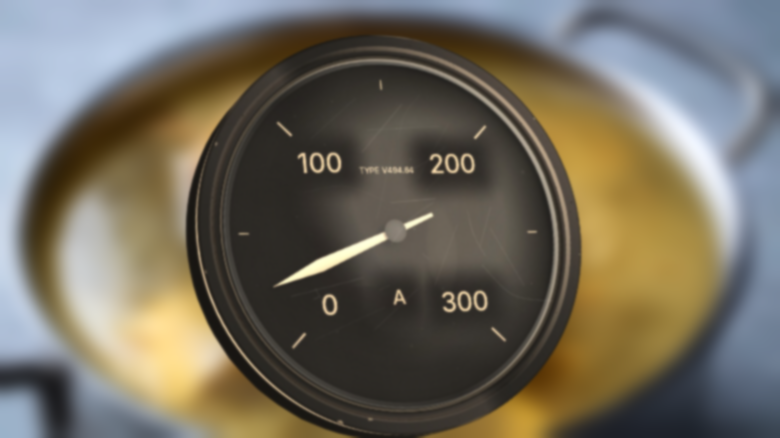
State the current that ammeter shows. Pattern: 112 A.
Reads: 25 A
